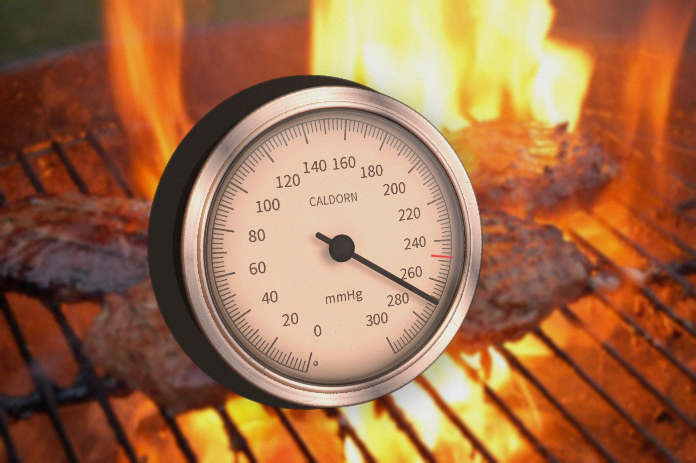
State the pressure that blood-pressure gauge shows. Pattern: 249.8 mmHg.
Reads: 270 mmHg
